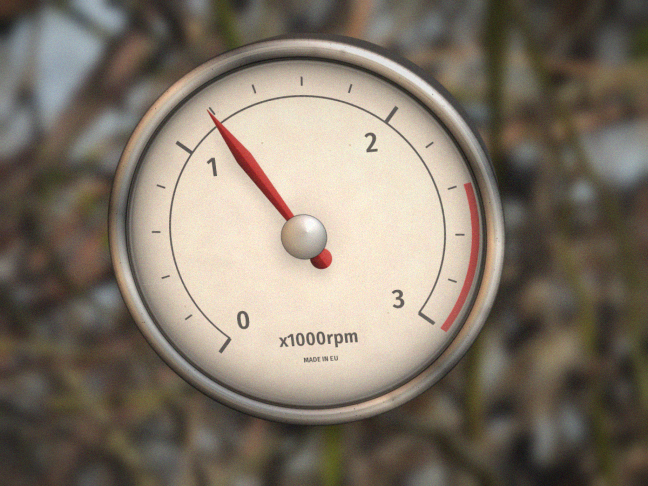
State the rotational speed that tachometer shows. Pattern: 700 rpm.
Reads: 1200 rpm
